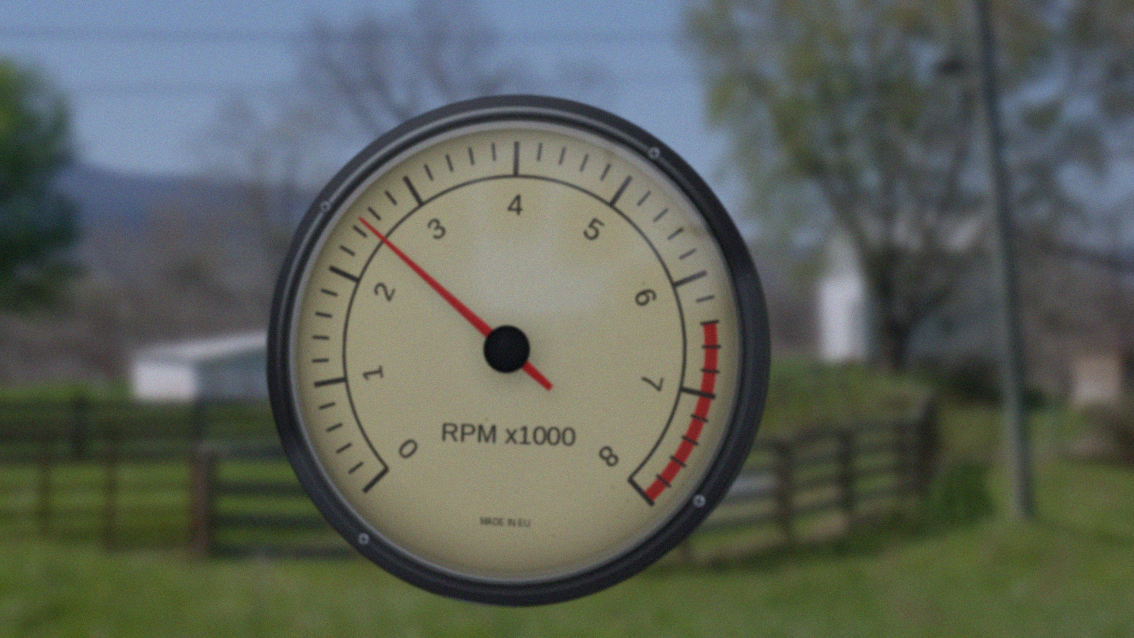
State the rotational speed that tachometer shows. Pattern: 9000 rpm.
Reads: 2500 rpm
